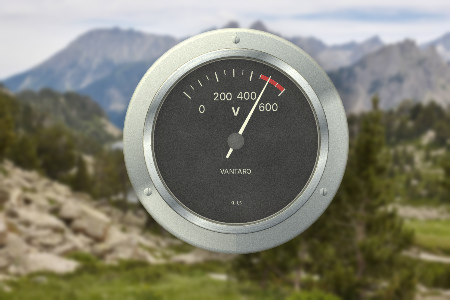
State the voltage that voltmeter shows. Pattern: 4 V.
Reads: 500 V
